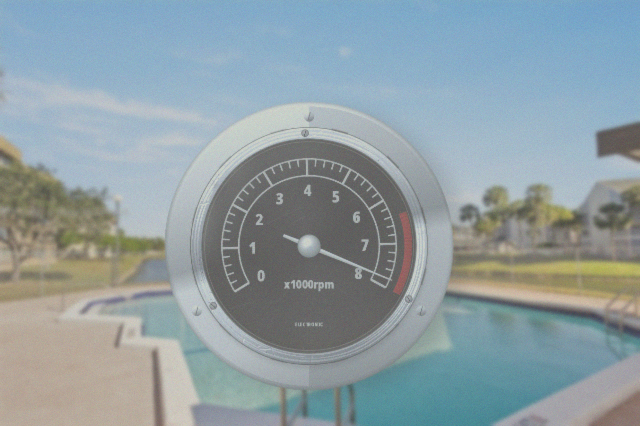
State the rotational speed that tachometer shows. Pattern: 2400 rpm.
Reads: 7800 rpm
